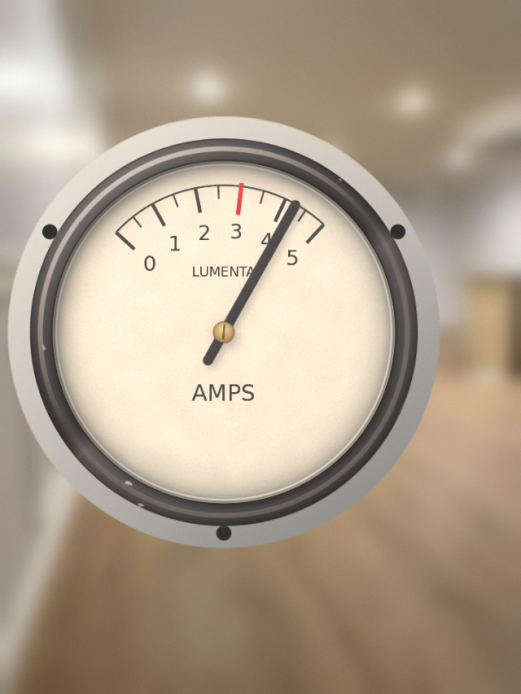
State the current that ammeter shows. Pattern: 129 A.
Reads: 4.25 A
